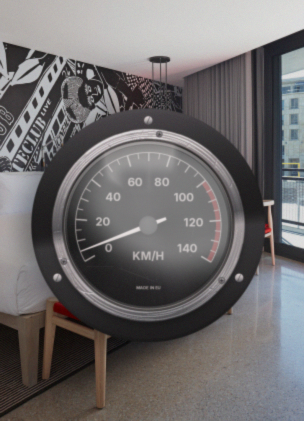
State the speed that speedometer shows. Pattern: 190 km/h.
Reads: 5 km/h
